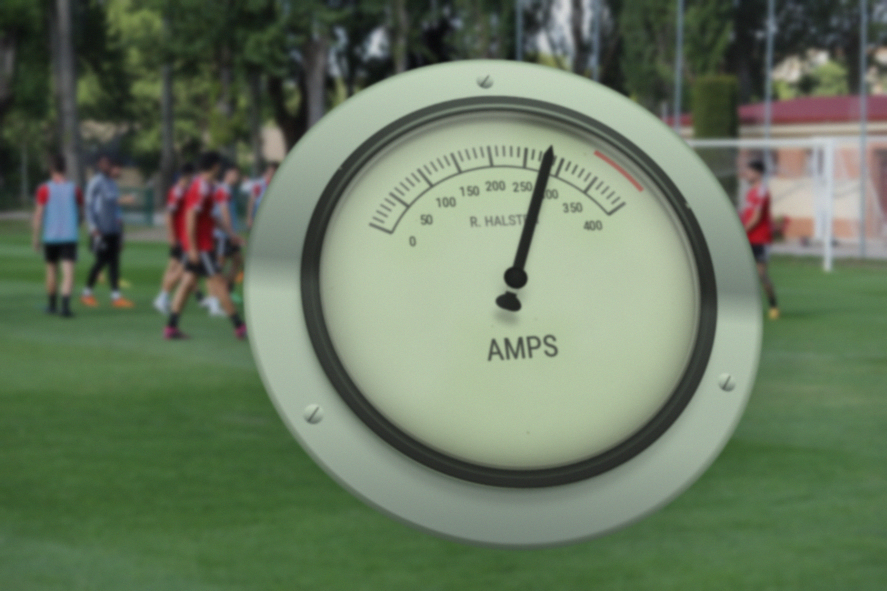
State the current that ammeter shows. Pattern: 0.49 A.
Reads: 280 A
